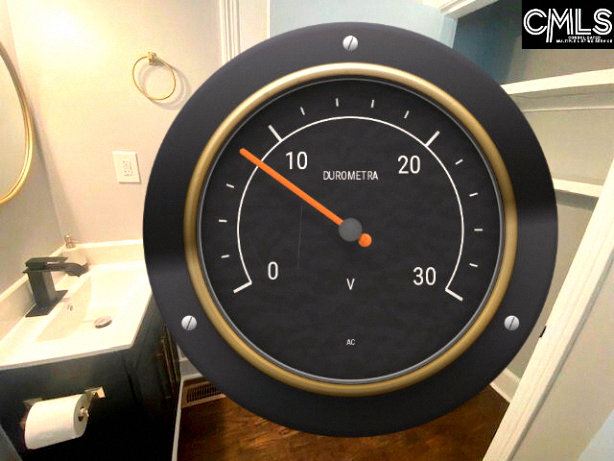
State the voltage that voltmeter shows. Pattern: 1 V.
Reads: 8 V
